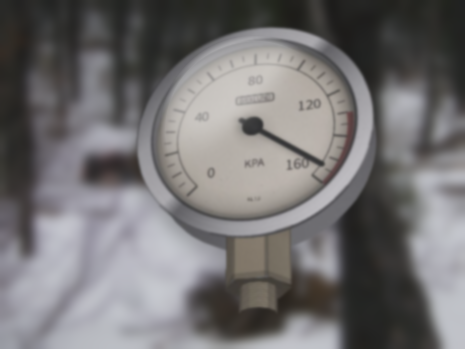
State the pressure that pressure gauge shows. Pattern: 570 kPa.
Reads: 155 kPa
